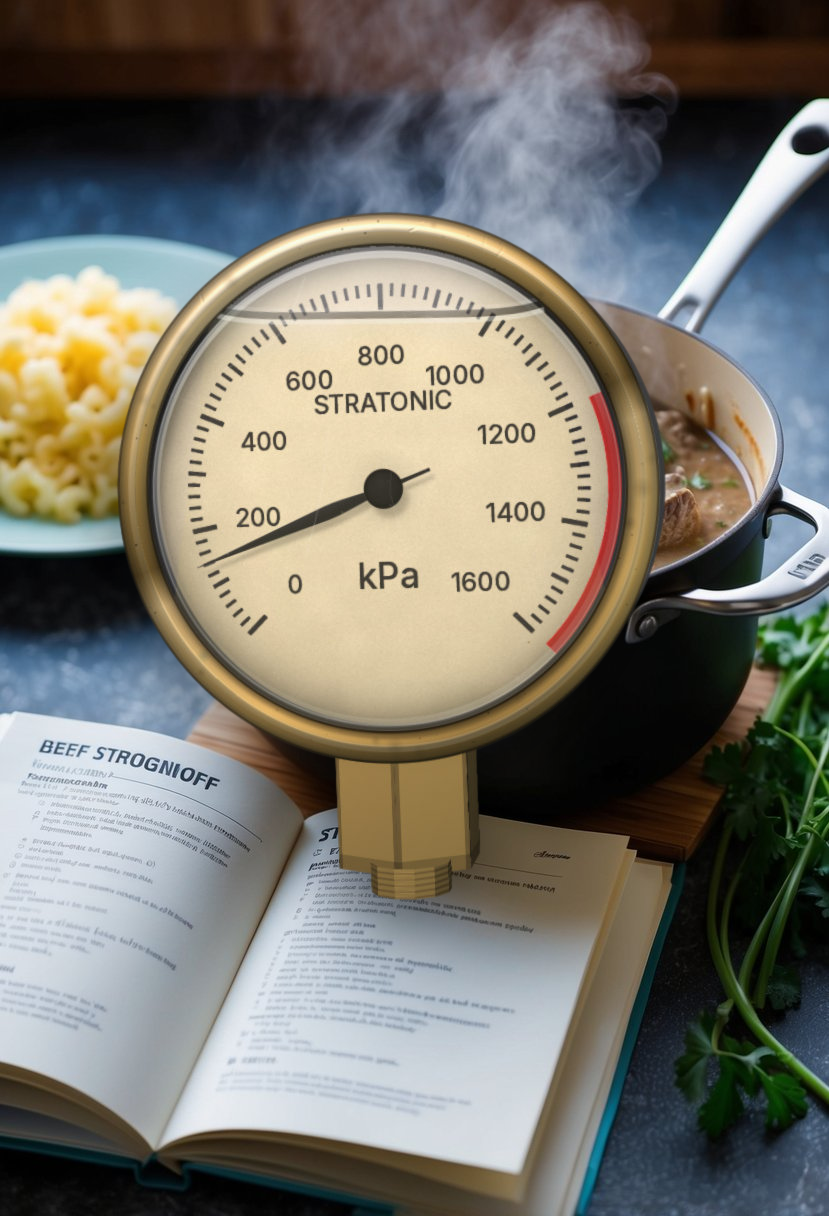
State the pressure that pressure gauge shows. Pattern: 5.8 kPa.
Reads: 140 kPa
